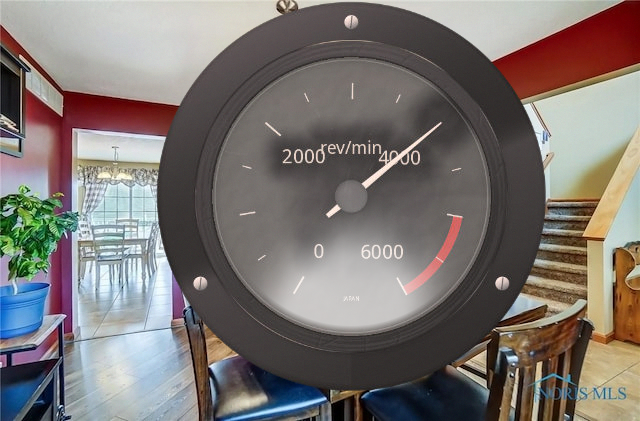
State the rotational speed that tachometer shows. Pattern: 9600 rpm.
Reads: 4000 rpm
